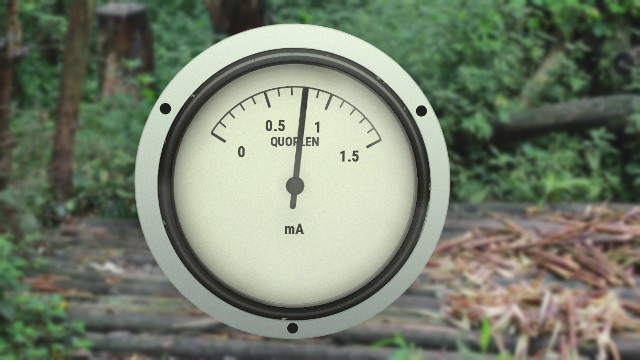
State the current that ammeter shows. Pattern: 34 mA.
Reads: 0.8 mA
